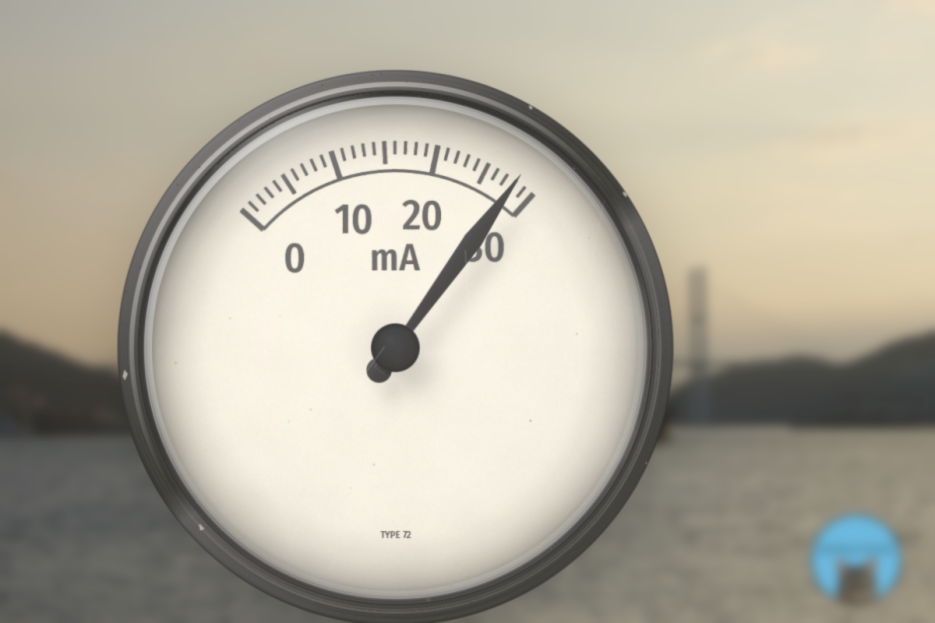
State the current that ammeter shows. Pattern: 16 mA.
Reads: 28 mA
